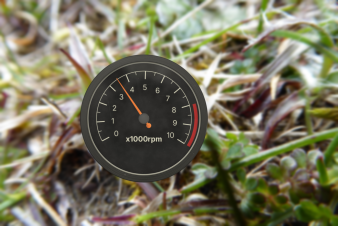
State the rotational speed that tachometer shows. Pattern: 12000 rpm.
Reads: 3500 rpm
